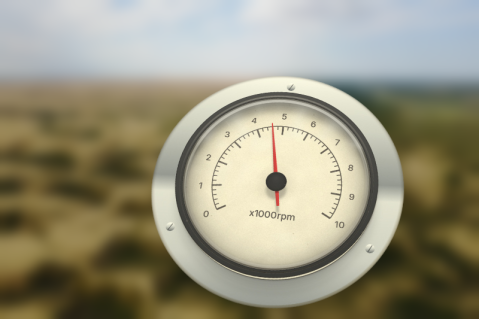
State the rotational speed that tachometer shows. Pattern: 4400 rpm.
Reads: 4600 rpm
